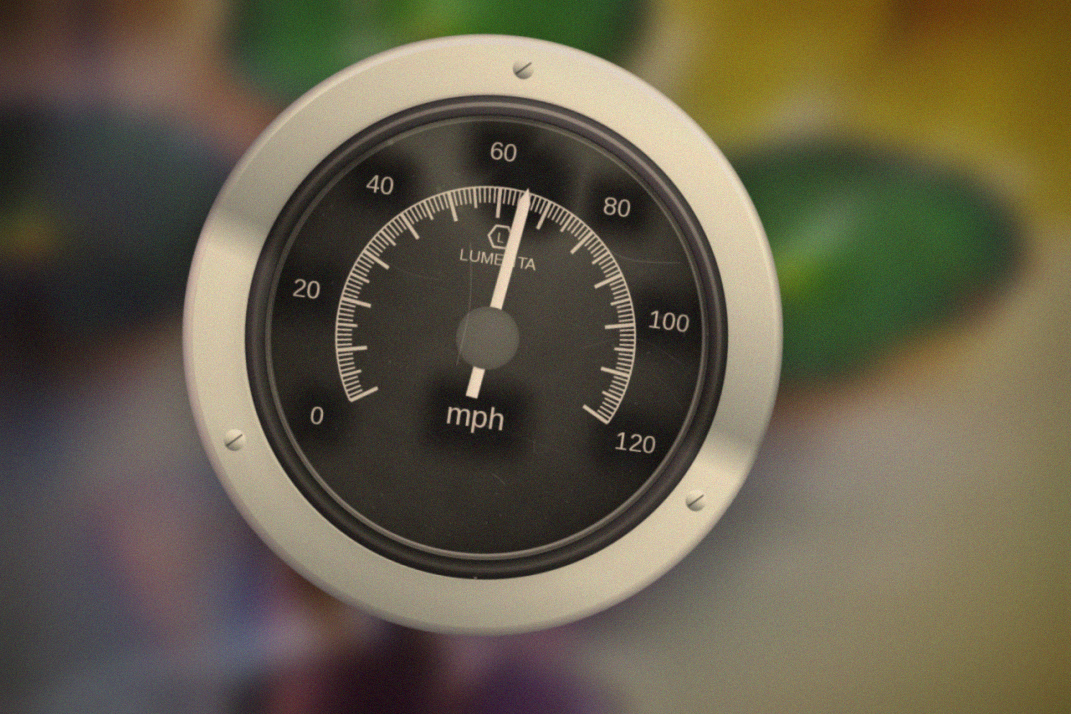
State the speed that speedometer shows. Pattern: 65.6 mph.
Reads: 65 mph
